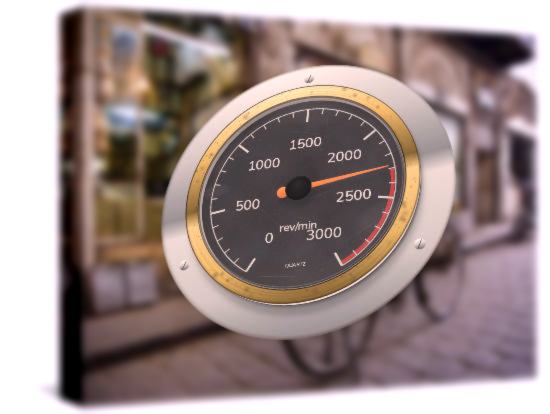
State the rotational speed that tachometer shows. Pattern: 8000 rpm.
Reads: 2300 rpm
